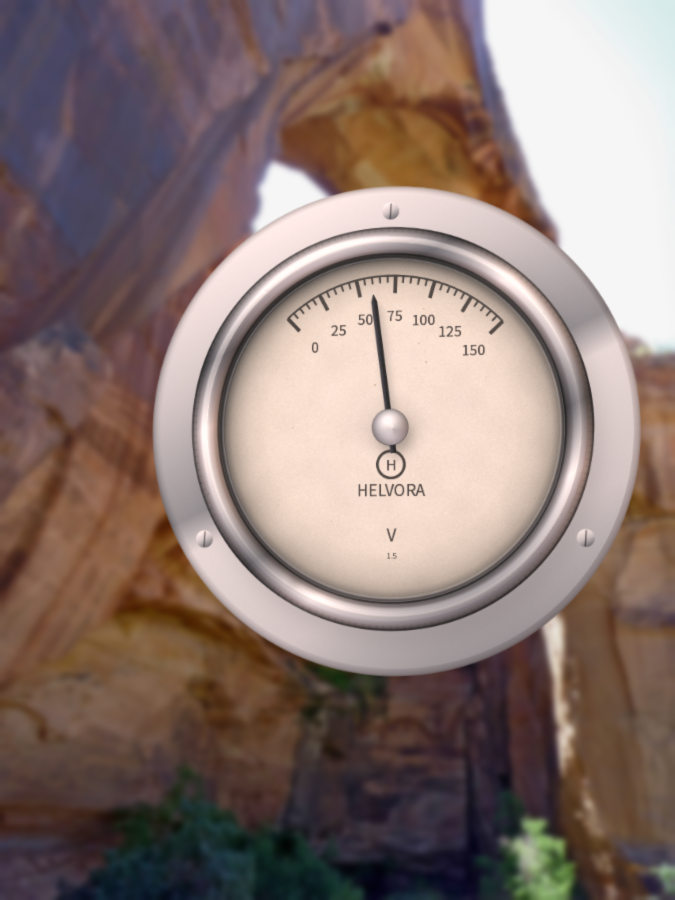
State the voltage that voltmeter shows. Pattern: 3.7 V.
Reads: 60 V
